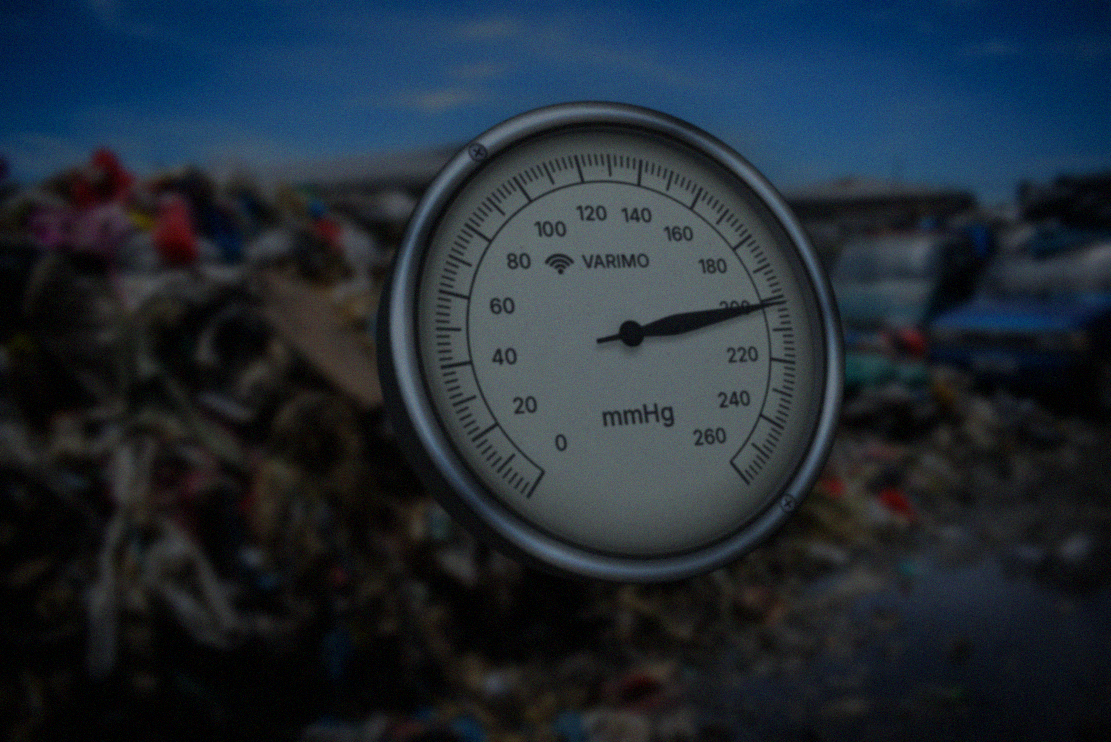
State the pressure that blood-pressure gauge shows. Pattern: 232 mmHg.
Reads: 202 mmHg
